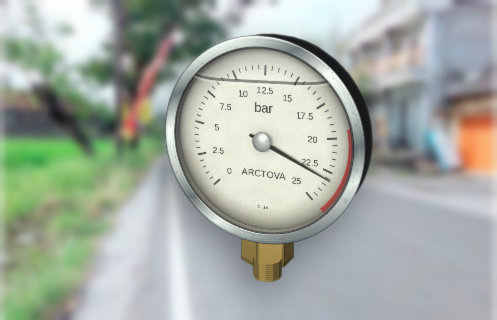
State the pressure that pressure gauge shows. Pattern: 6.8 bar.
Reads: 23 bar
